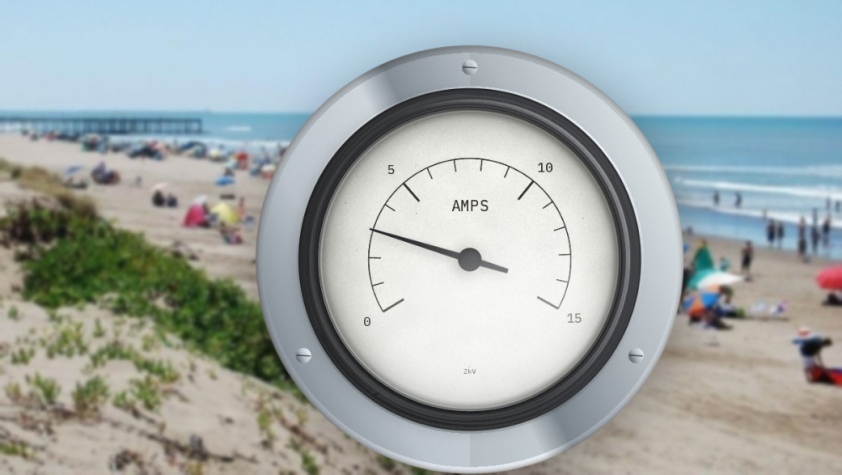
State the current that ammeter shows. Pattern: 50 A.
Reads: 3 A
